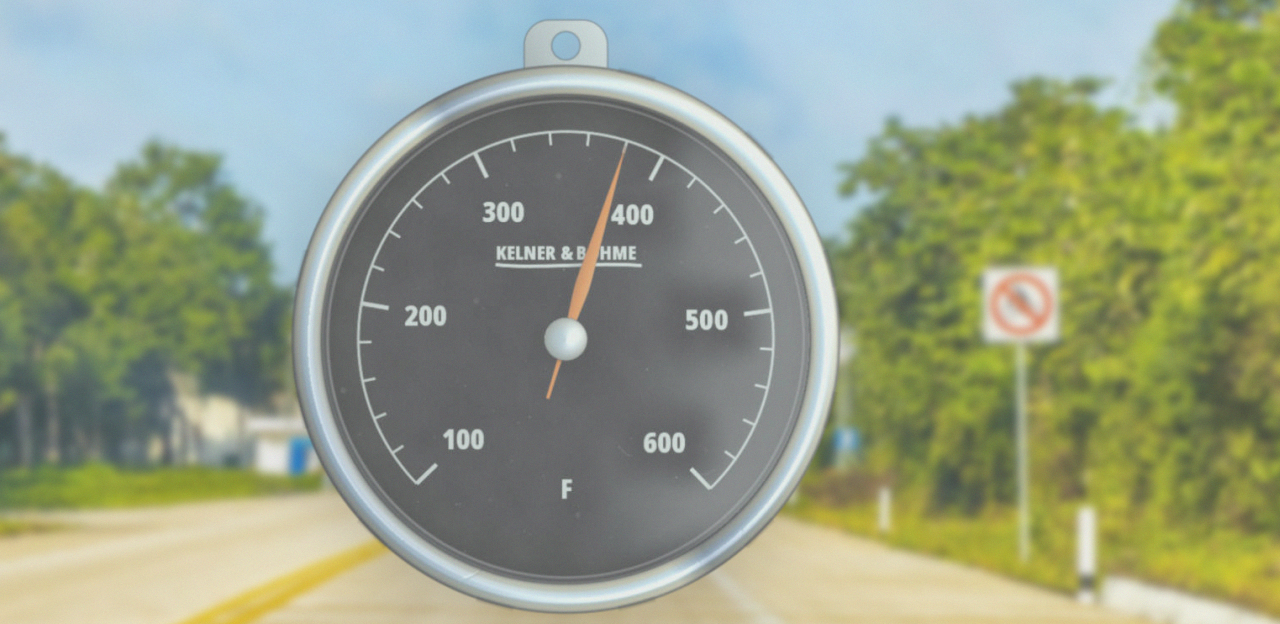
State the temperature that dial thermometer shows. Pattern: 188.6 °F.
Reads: 380 °F
